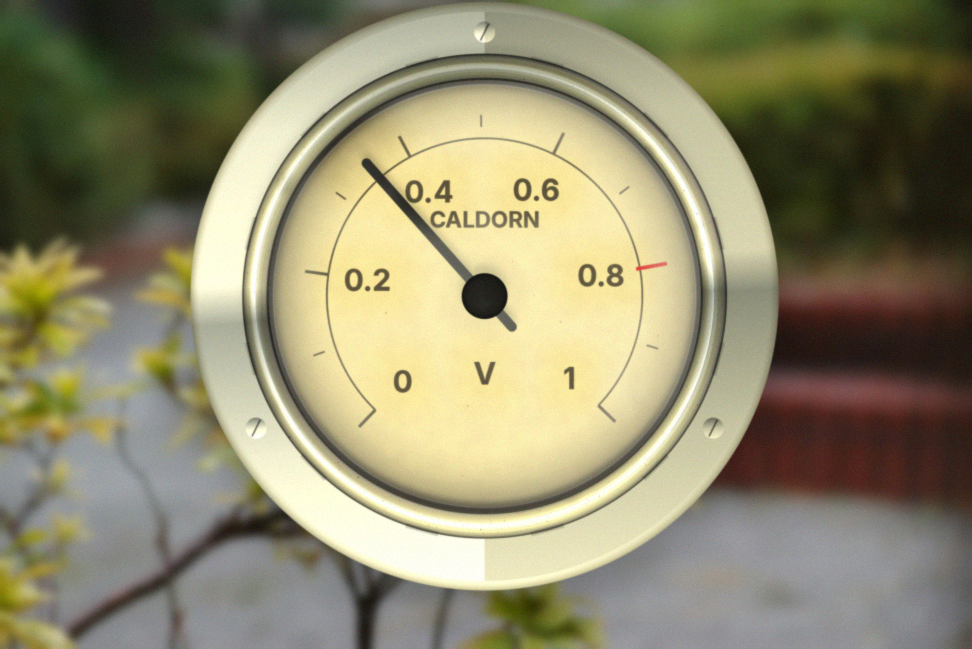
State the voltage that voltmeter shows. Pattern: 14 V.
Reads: 0.35 V
